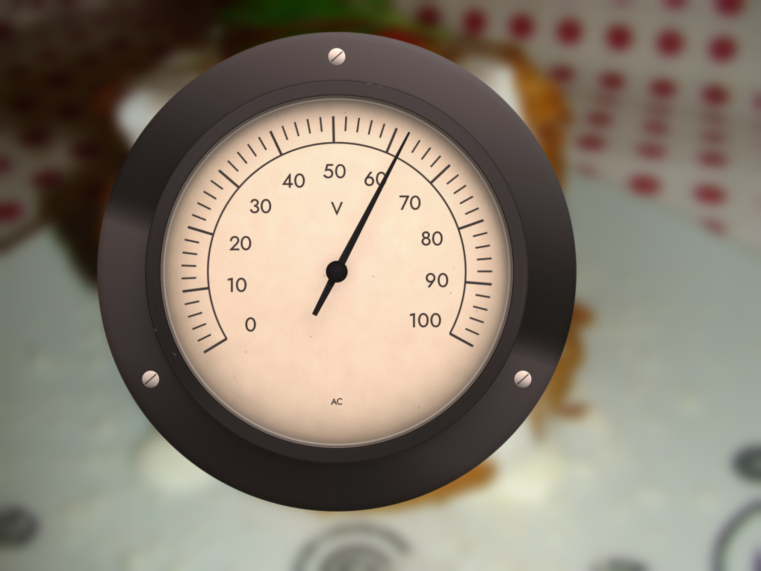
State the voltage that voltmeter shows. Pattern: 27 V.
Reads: 62 V
